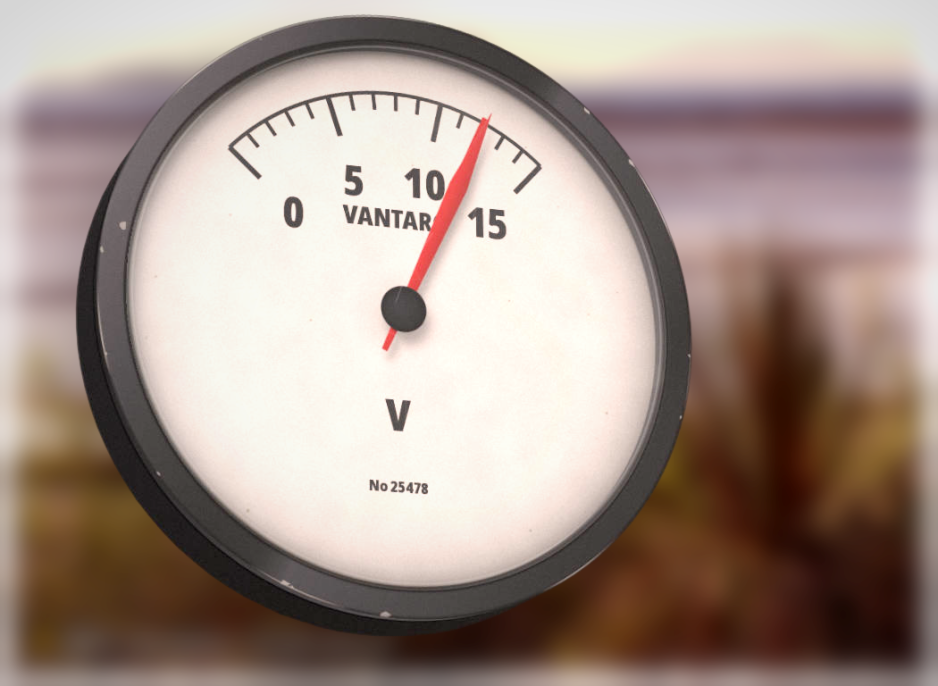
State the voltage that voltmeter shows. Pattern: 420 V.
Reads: 12 V
